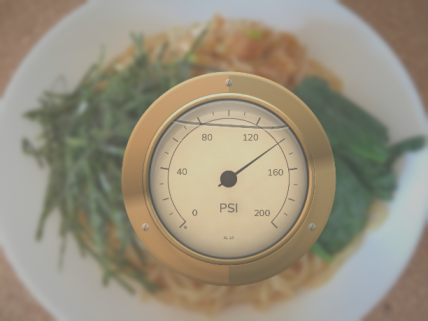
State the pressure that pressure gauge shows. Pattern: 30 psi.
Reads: 140 psi
